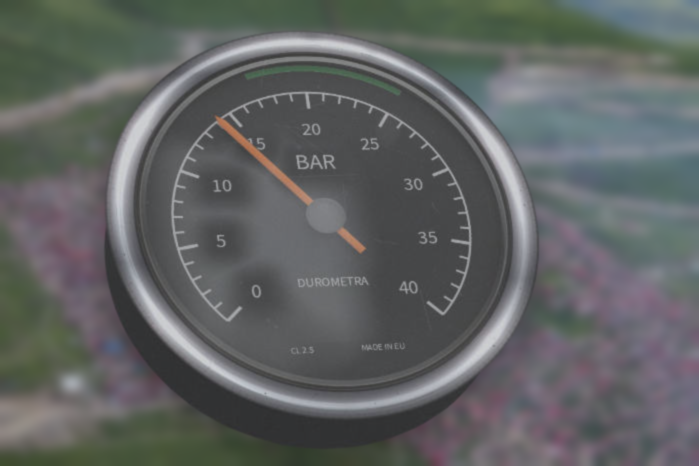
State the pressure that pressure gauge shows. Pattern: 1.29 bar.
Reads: 14 bar
